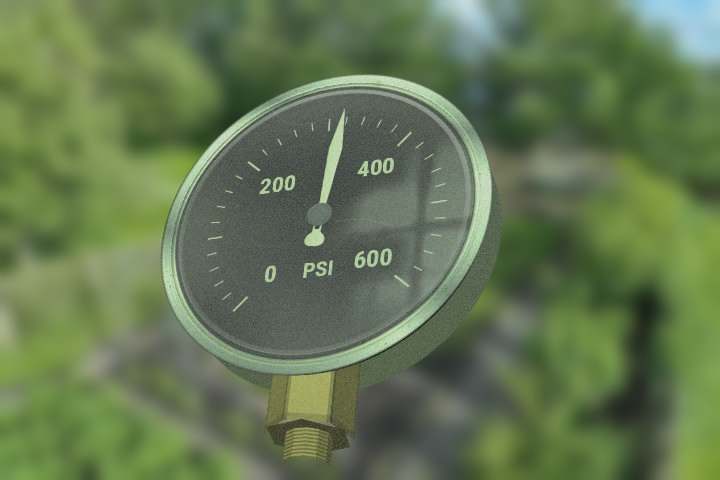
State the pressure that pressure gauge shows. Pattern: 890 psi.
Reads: 320 psi
